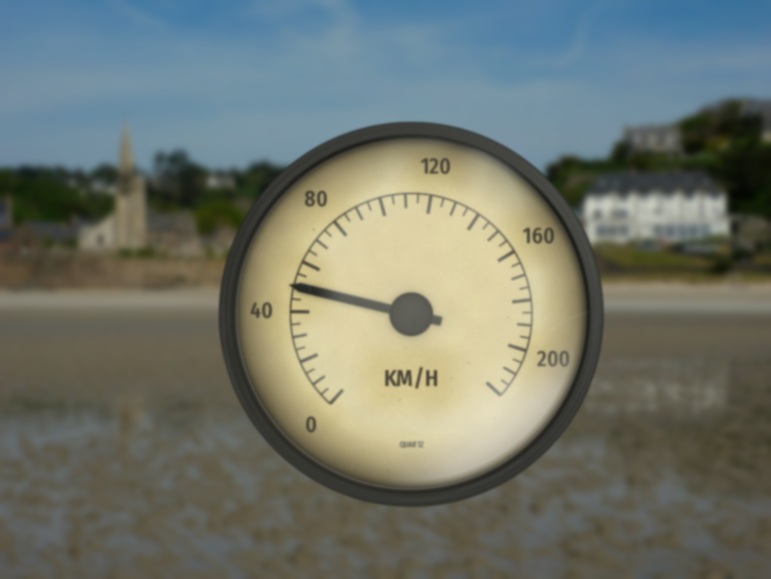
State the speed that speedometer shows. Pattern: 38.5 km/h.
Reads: 50 km/h
